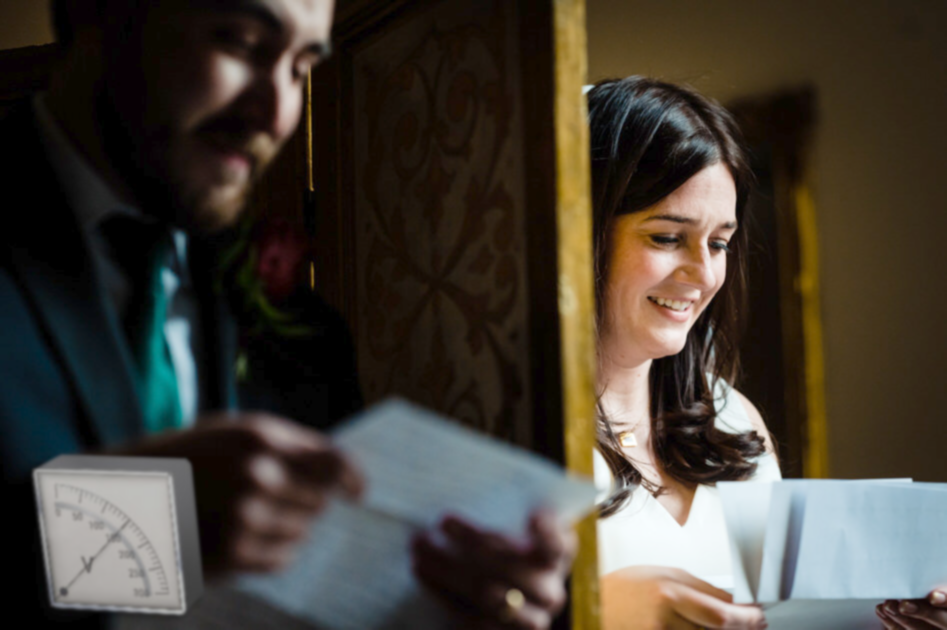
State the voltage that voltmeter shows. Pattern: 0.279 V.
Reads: 150 V
